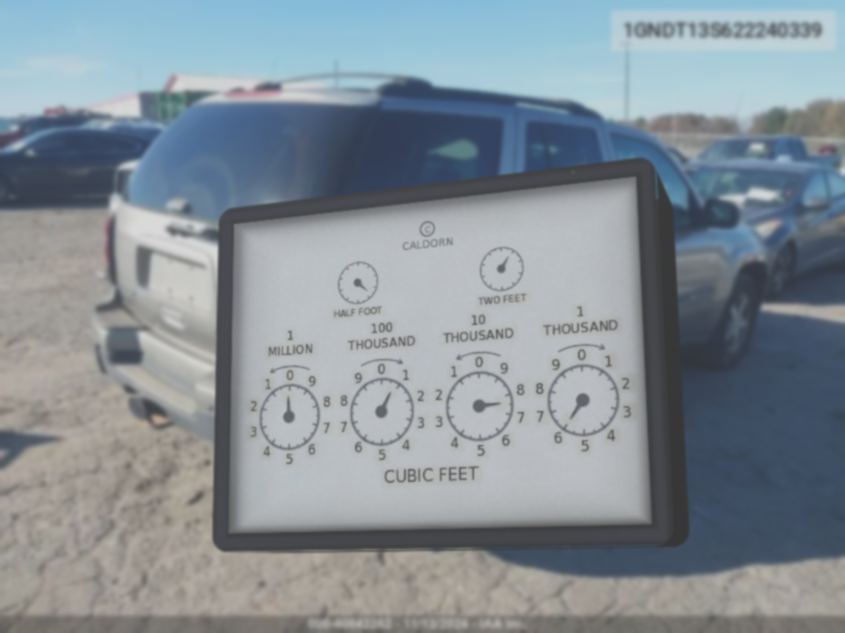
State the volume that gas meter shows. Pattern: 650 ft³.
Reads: 7600 ft³
